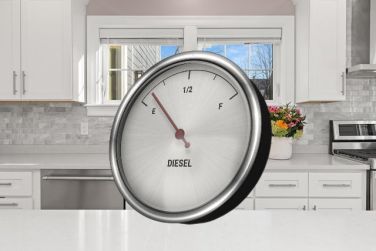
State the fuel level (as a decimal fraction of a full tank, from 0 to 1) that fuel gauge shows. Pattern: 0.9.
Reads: 0.125
